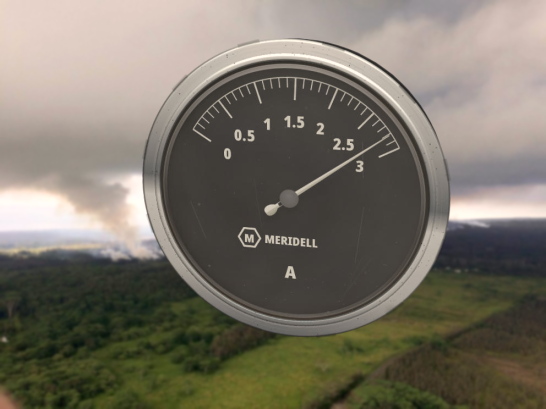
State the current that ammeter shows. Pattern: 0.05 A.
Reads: 2.8 A
